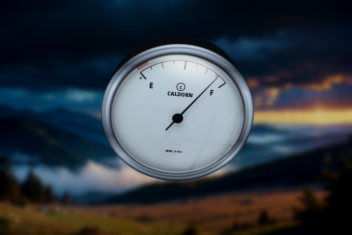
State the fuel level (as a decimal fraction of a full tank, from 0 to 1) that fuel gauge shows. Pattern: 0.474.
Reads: 0.875
